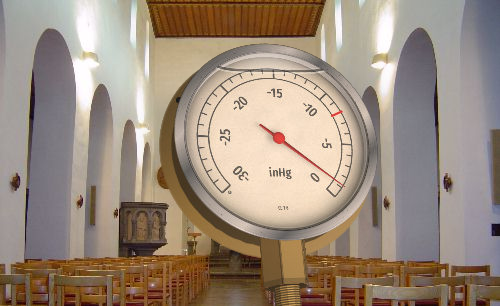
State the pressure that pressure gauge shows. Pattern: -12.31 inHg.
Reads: -1 inHg
